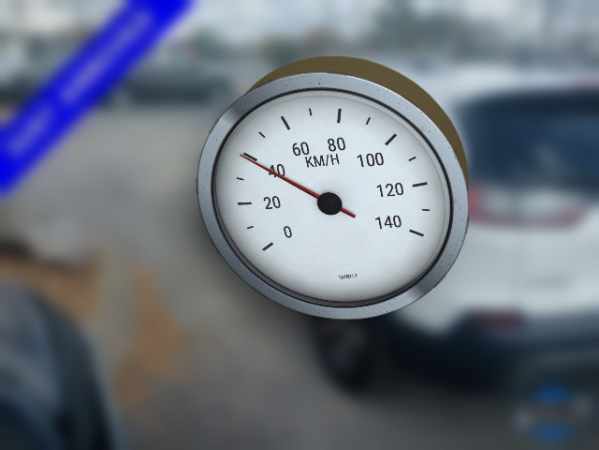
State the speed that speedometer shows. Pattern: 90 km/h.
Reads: 40 km/h
